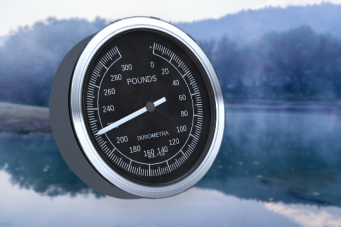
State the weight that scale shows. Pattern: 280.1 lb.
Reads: 220 lb
